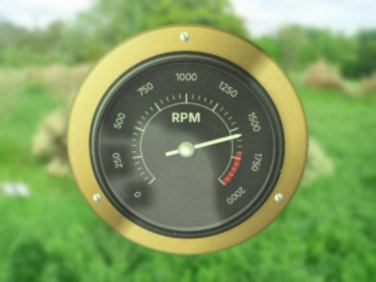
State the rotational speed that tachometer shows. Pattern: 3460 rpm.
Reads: 1550 rpm
